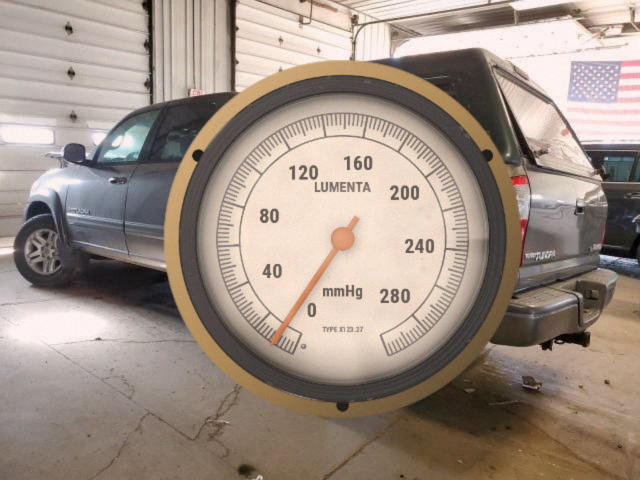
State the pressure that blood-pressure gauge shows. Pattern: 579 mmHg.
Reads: 10 mmHg
